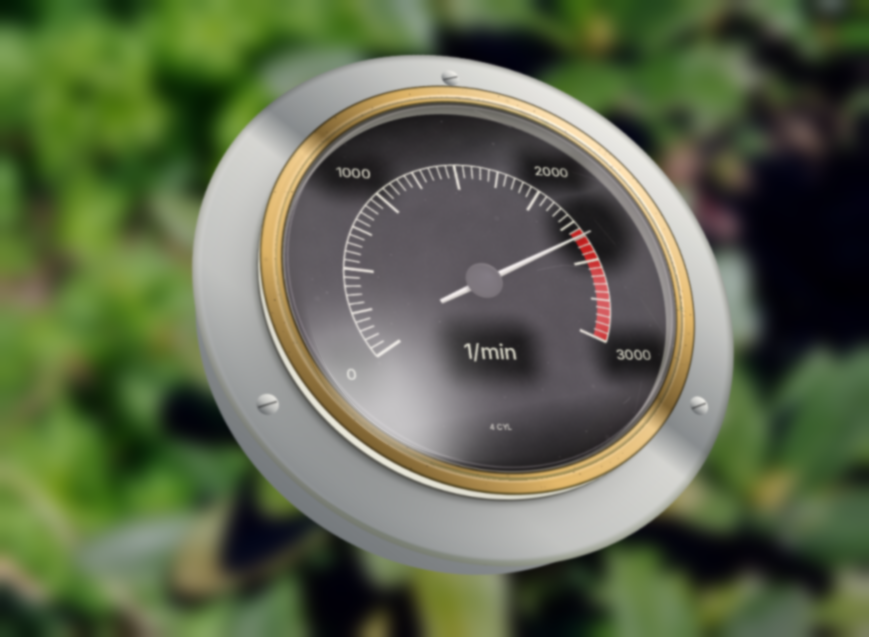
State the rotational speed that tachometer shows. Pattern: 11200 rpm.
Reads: 2350 rpm
